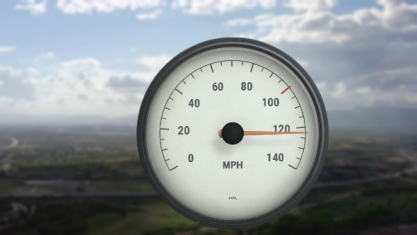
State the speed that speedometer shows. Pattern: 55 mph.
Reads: 122.5 mph
